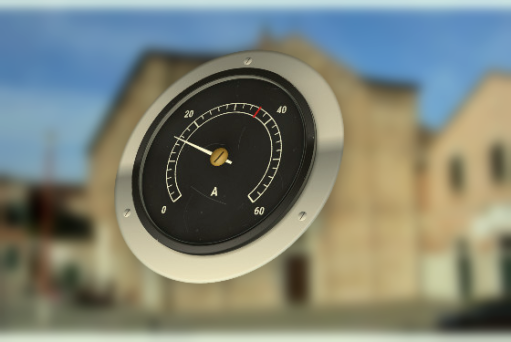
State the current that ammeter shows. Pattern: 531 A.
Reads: 15 A
